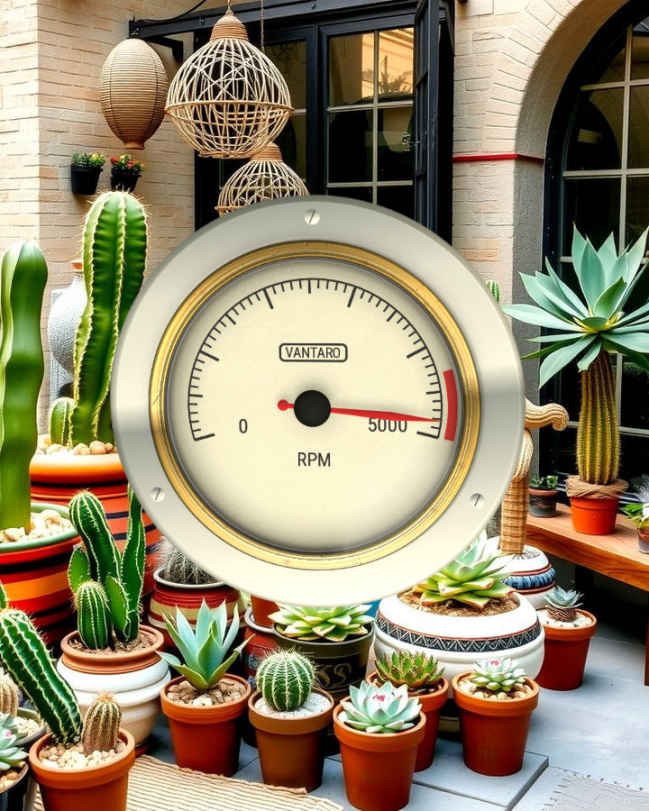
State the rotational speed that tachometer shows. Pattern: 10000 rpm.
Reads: 4800 rpm
